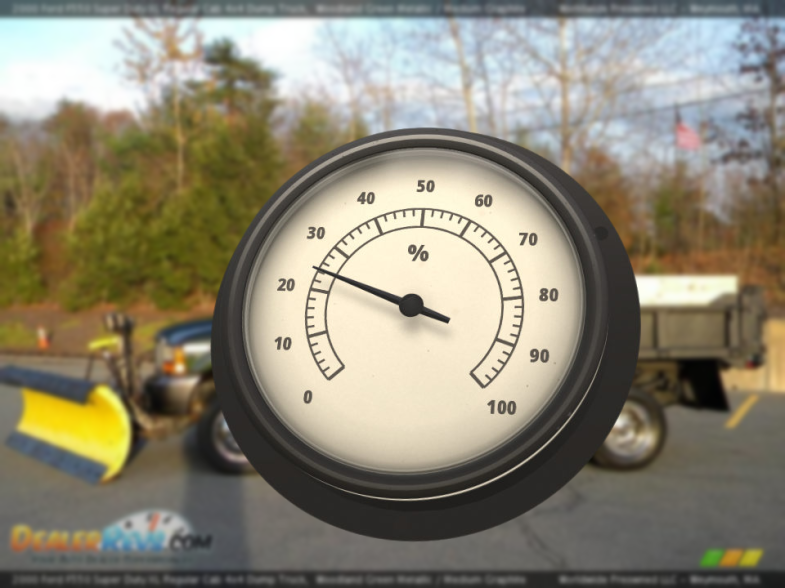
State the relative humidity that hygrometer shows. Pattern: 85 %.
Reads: 24 %
